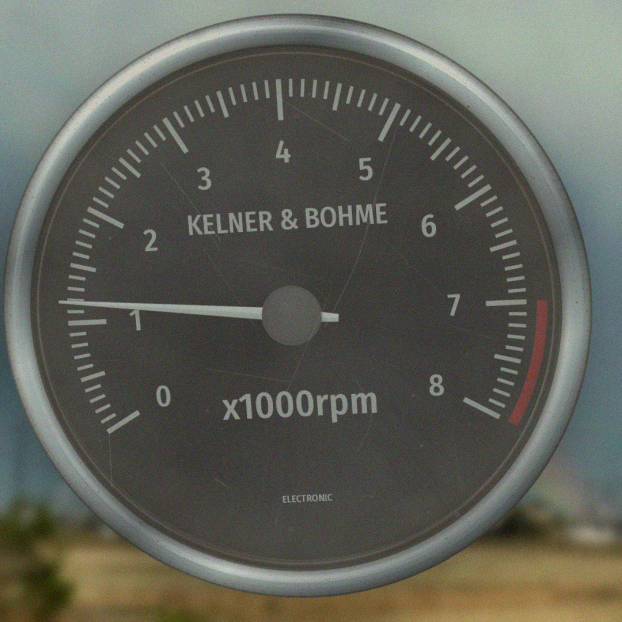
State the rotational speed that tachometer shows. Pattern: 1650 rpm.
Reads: 1200 rpm
